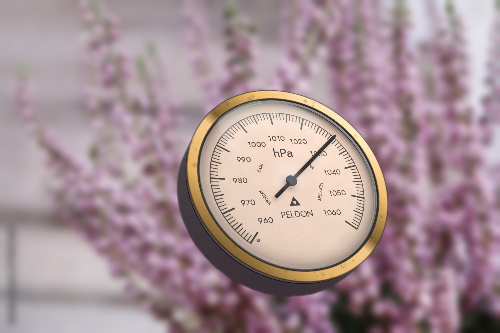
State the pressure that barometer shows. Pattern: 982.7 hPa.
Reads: 1030 hPa
